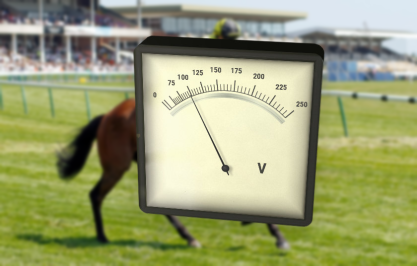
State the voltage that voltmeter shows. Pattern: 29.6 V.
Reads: 100 V
